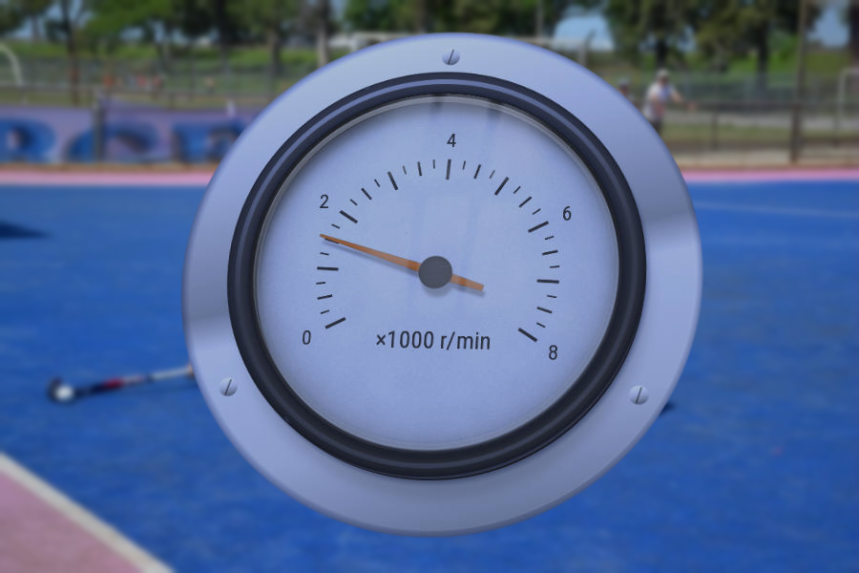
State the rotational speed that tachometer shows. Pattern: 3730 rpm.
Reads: 1500 rpm
